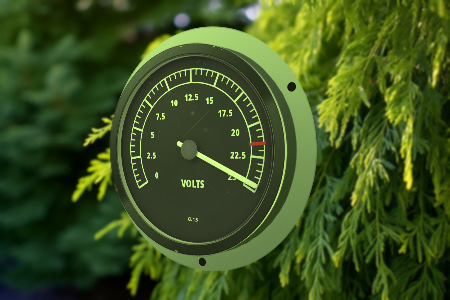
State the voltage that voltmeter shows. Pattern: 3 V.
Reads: 24.5 V
